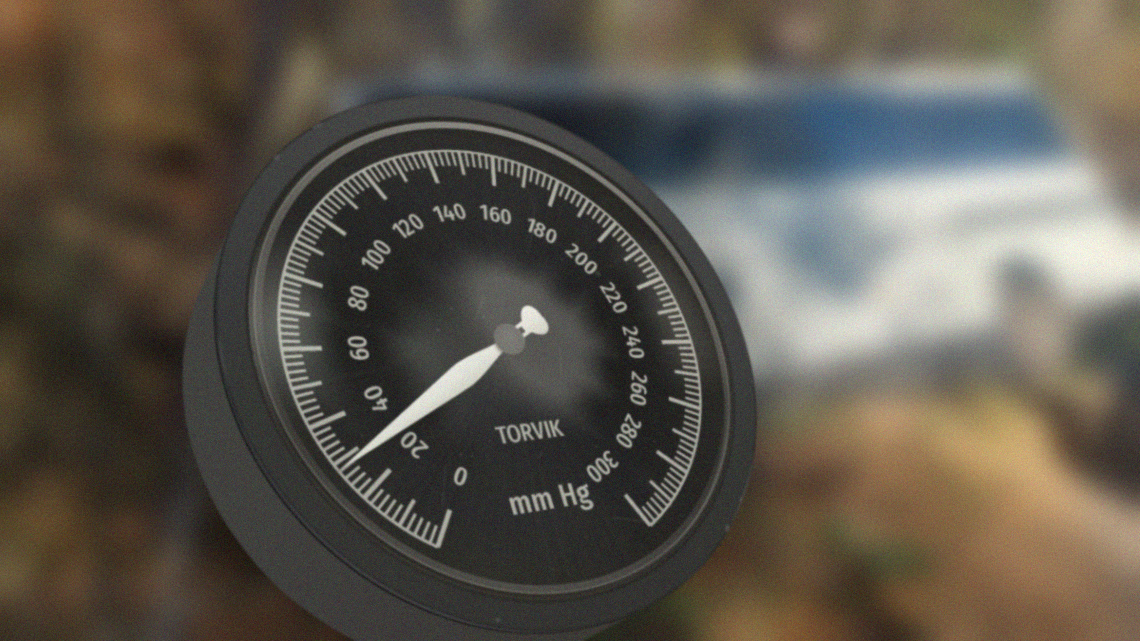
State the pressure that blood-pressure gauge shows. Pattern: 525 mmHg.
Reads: 28 mmHg
